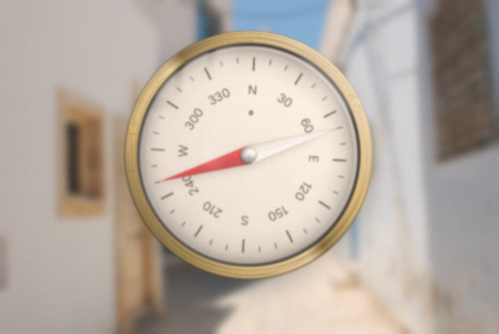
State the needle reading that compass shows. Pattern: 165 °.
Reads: 250 °
